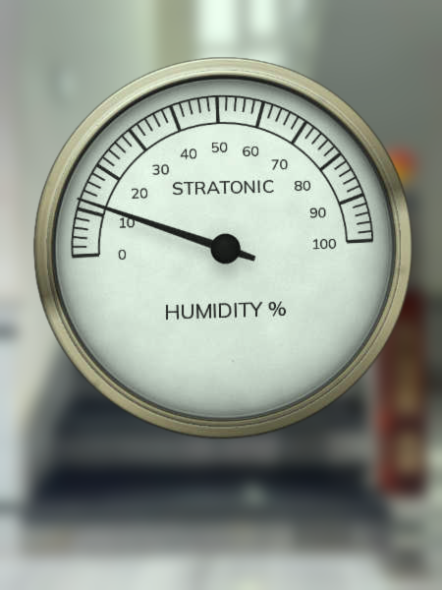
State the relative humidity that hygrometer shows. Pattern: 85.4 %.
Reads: 12 %
